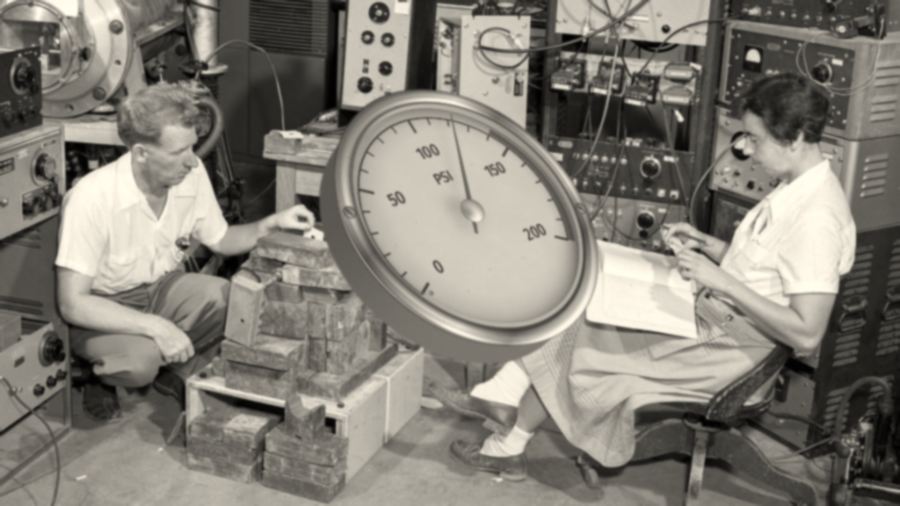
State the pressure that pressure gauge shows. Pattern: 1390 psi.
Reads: 120 psi
